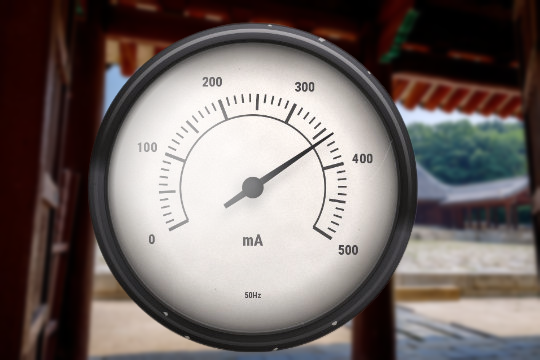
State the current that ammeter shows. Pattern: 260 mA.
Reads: 360 mA
